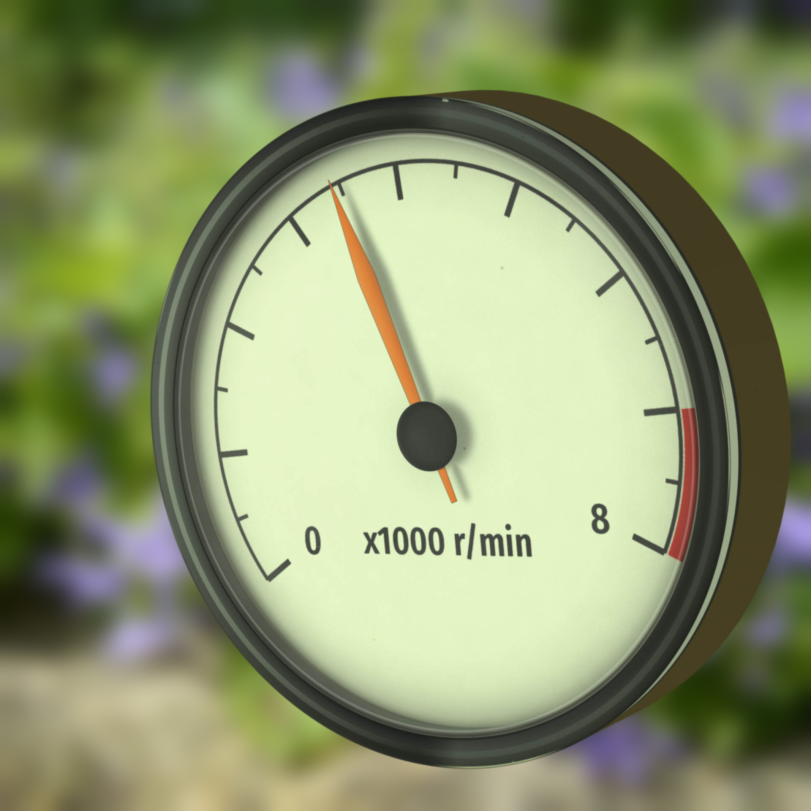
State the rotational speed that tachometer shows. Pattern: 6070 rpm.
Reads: 3500 rpm
